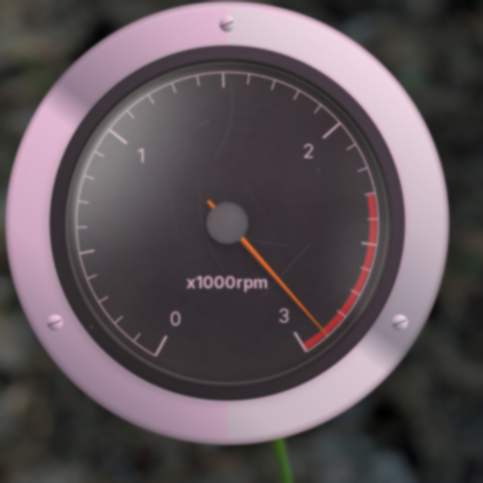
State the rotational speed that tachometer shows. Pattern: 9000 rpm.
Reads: 2900 rpm
